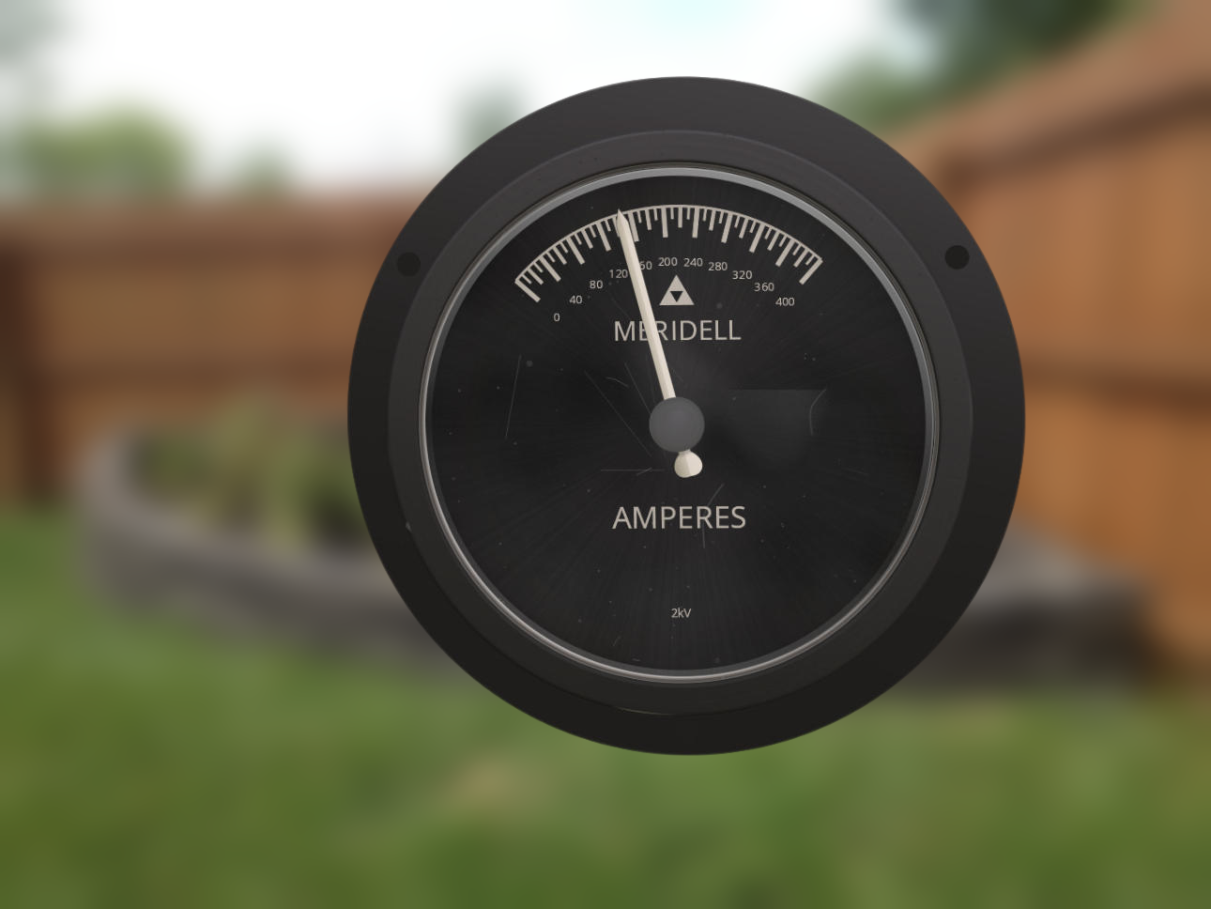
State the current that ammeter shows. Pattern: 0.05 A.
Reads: 150 A
